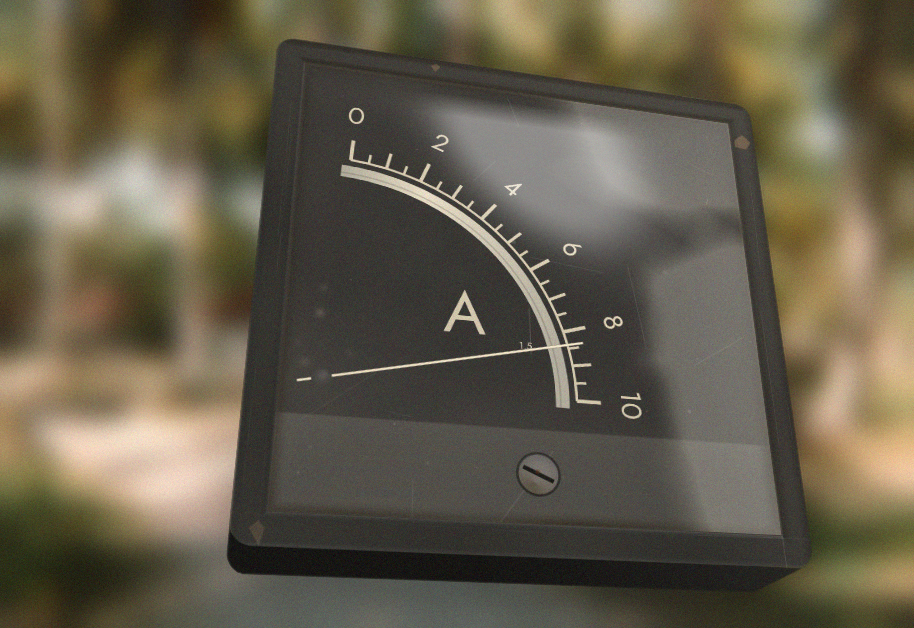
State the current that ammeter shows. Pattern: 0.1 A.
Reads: 8.5 A
